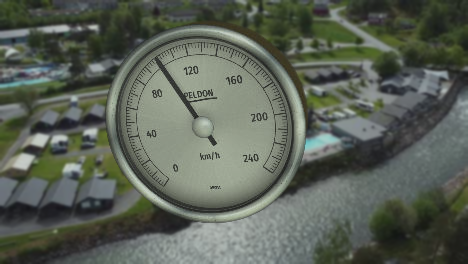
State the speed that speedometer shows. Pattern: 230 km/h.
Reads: 100 km/h
